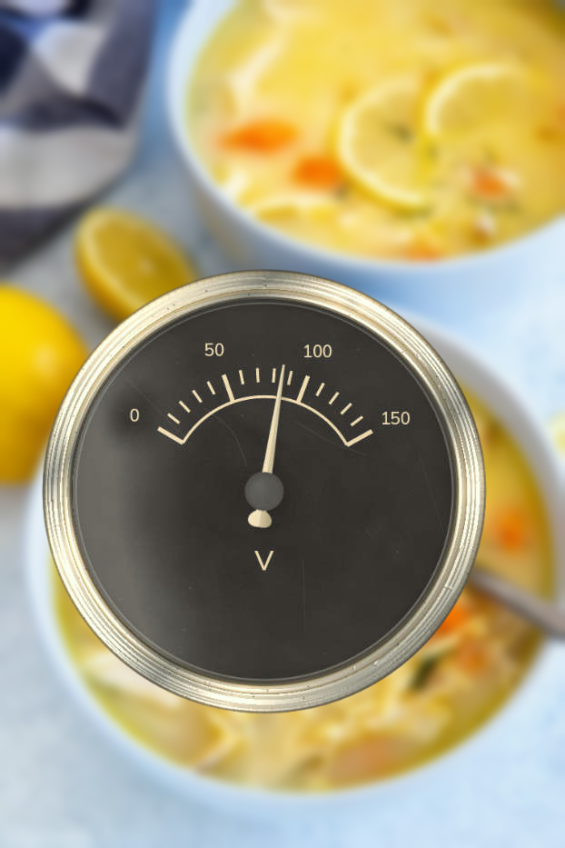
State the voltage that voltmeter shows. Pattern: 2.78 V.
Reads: 85 V
